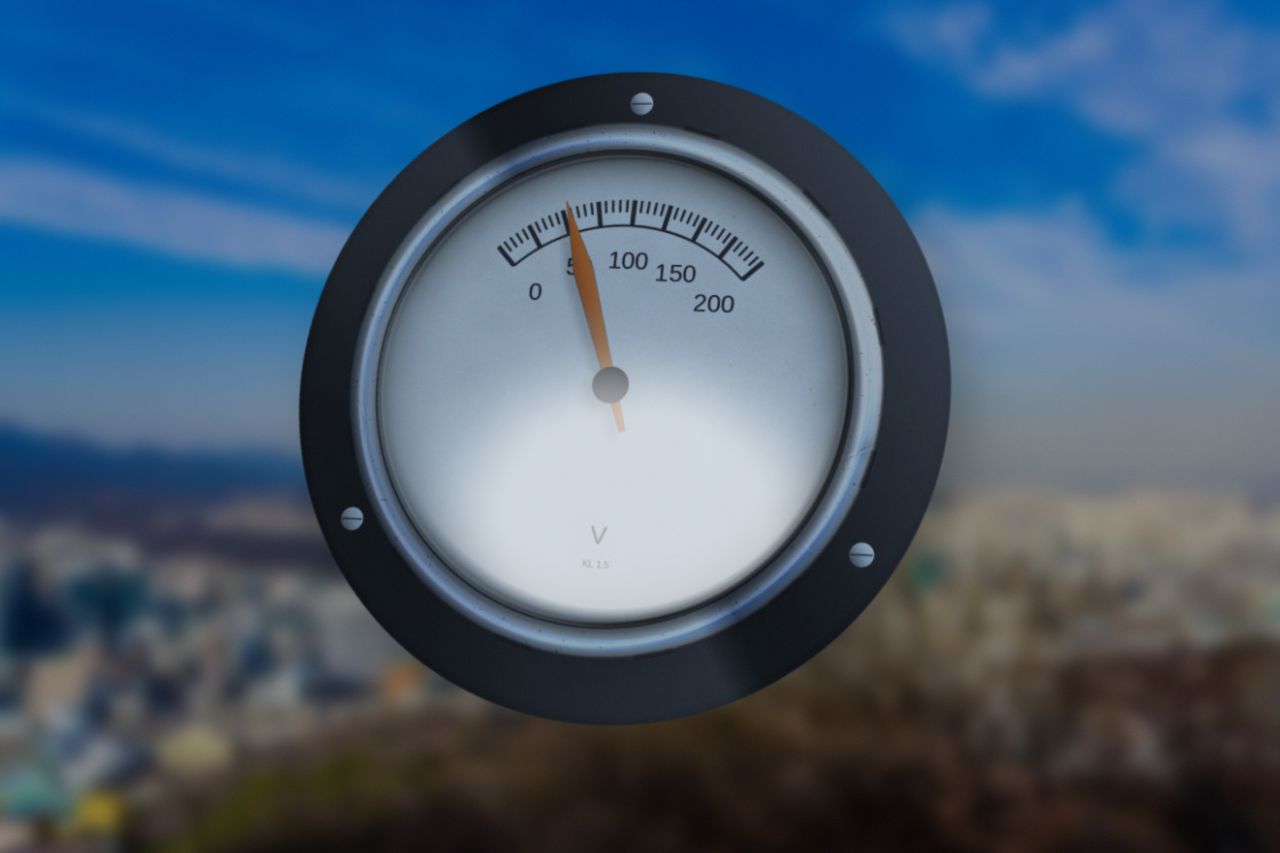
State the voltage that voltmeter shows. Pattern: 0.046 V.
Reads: 55 V
